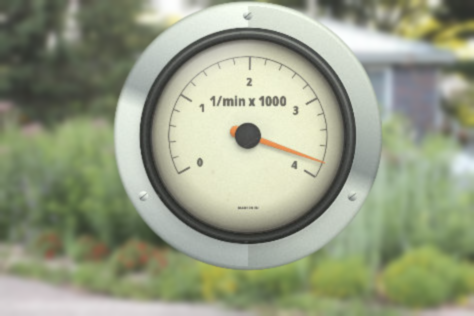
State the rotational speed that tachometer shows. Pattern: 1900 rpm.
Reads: 3800 rpm
